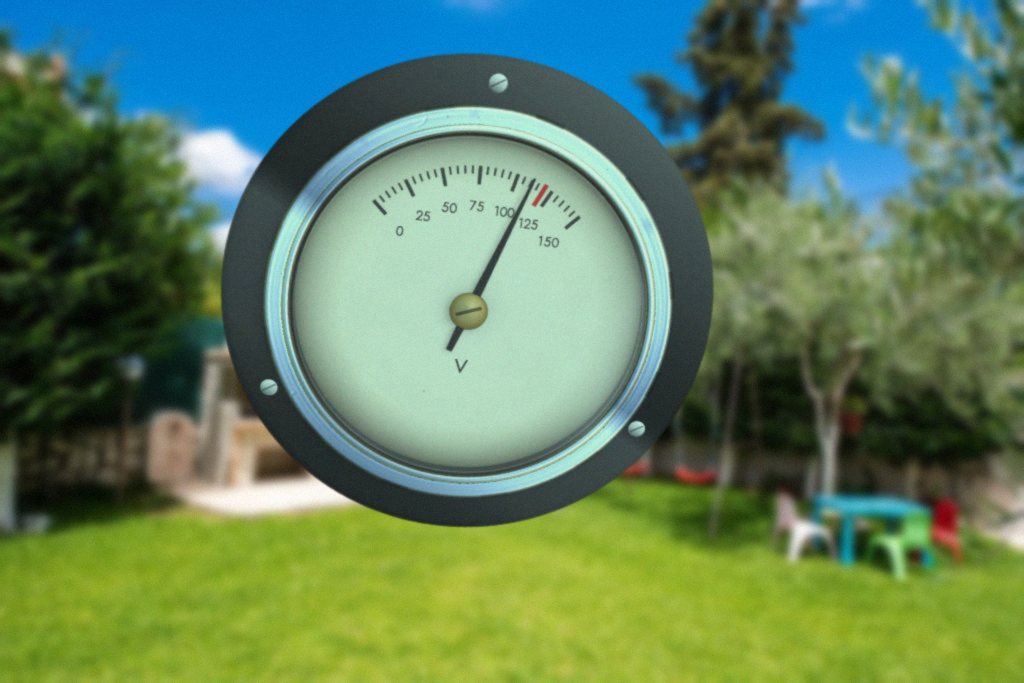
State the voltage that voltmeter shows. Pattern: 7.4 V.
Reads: 110 V
